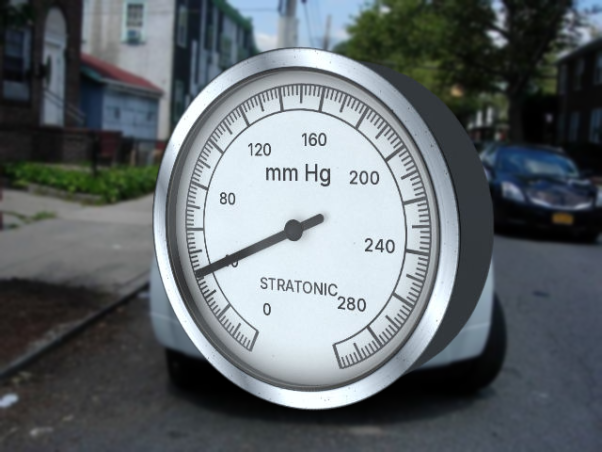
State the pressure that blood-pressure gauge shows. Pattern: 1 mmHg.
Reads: 40 mmHg
